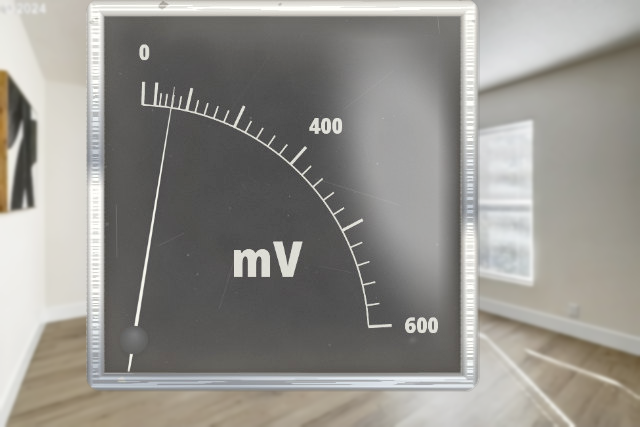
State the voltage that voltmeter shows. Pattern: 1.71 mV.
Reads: 160 mV
